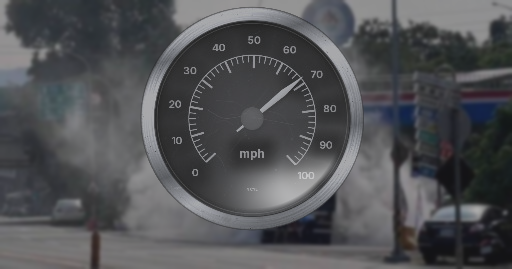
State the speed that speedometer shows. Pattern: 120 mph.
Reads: 68 mph
